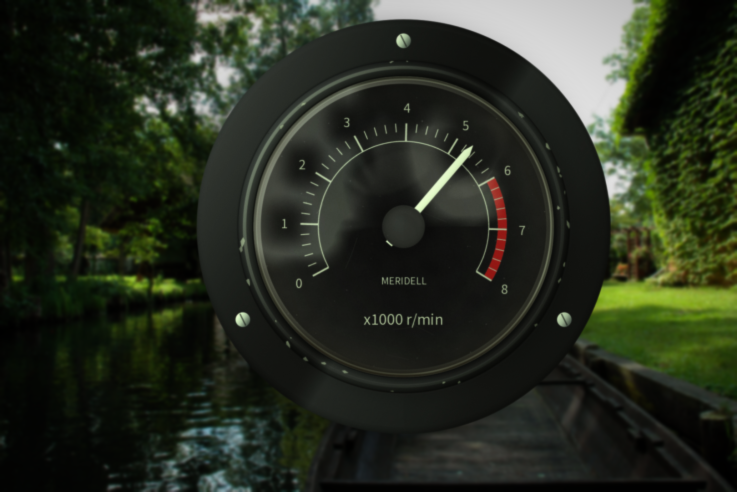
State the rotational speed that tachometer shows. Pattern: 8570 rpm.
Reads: 5300 rpm
